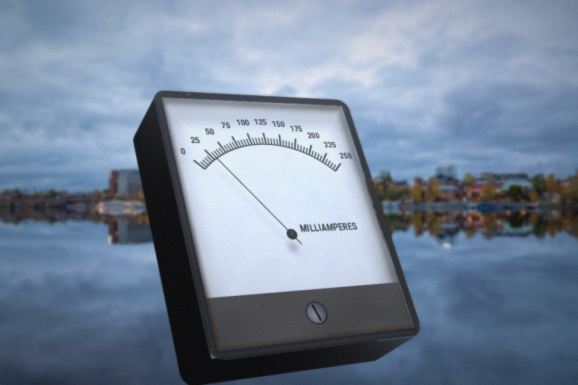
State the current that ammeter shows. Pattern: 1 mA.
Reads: 25 mA
